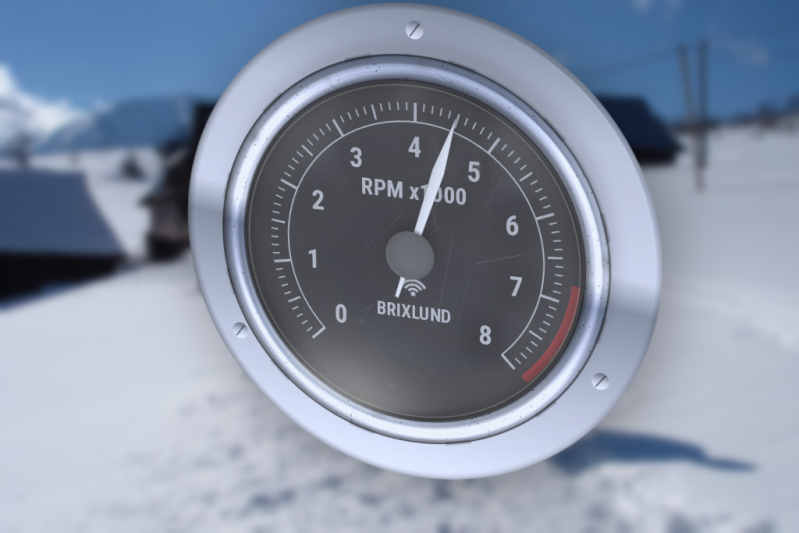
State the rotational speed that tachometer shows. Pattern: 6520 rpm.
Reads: 4500 rpm
